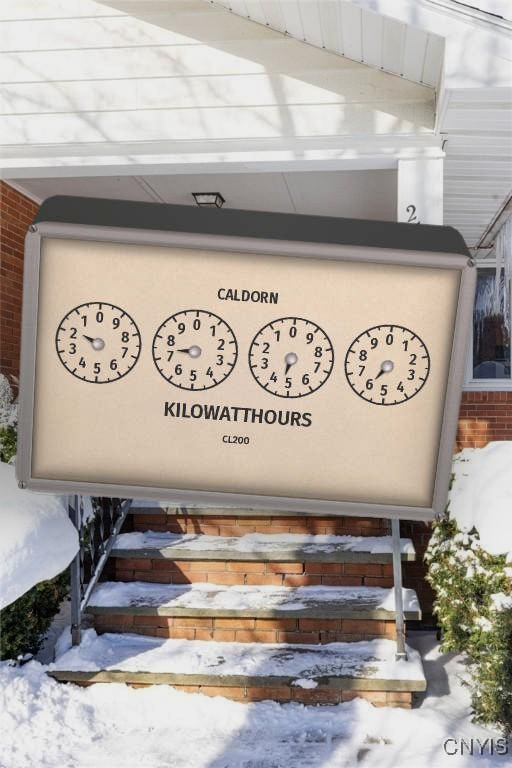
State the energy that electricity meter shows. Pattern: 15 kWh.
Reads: 1746 kWh
